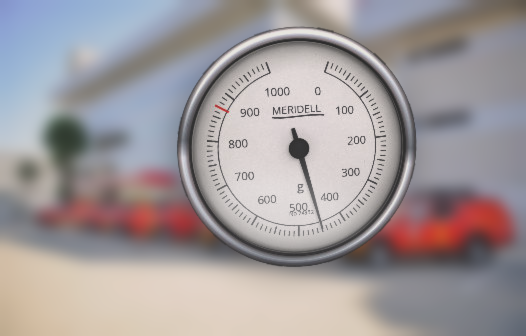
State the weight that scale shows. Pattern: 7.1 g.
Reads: 450 g
